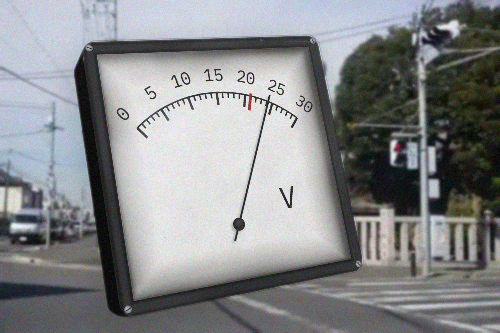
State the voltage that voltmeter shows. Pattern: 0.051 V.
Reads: 24 V
